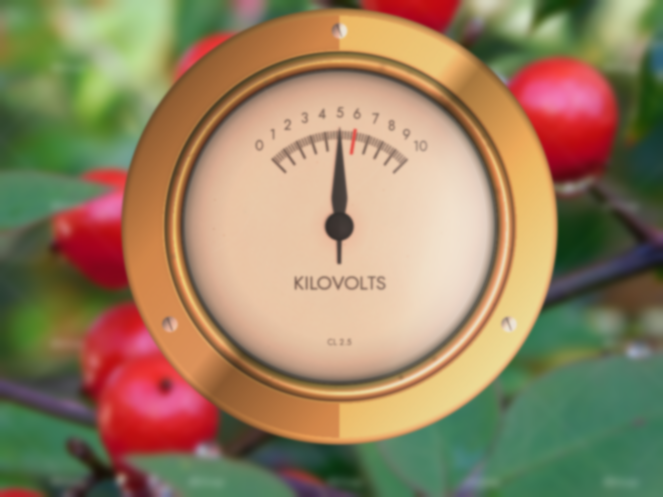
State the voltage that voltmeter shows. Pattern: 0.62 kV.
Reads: 5 kV
